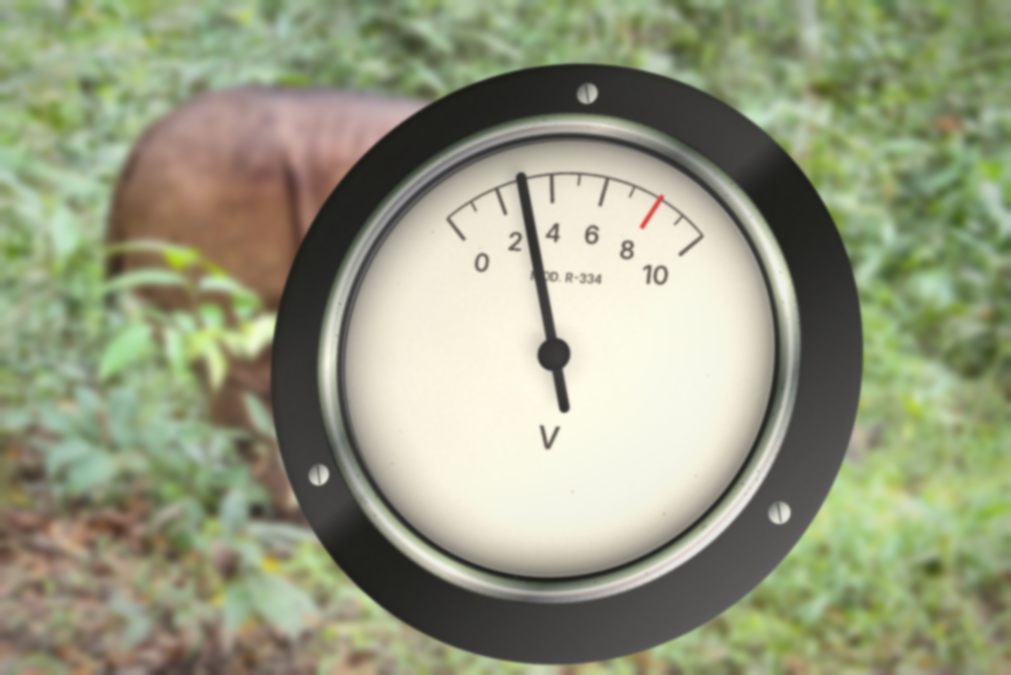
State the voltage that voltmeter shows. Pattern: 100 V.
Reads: 3 V
